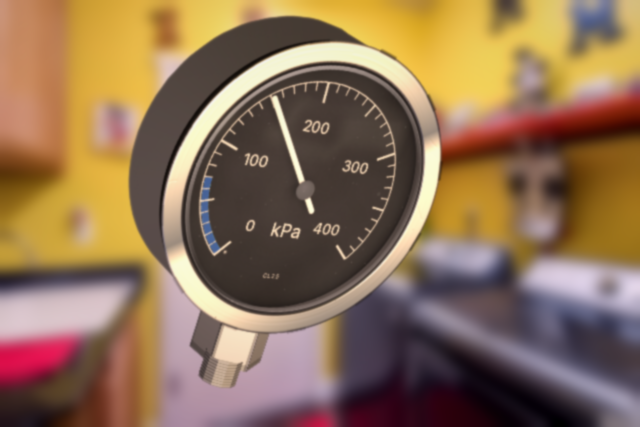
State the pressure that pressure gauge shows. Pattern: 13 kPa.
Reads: 150 kPa
